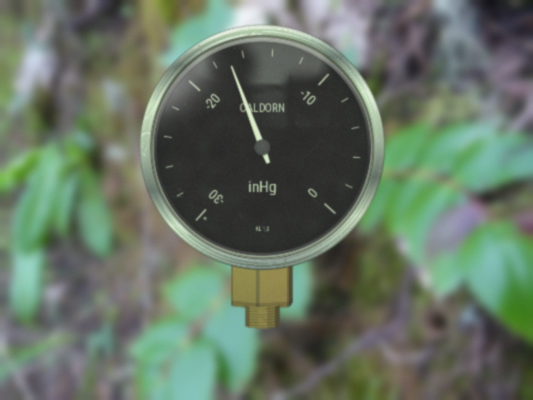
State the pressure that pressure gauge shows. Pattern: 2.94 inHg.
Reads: -17 inHg
